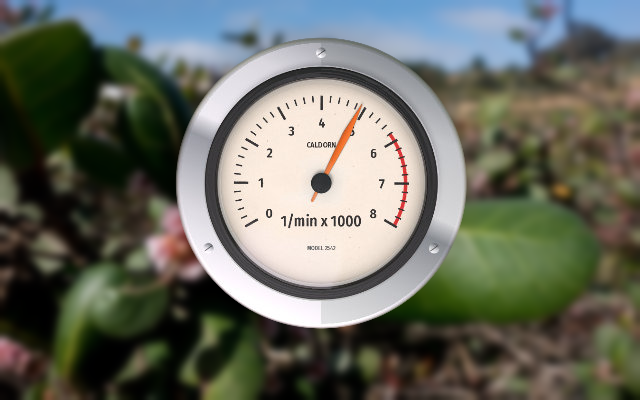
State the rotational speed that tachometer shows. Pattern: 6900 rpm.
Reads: 4900 rpm
